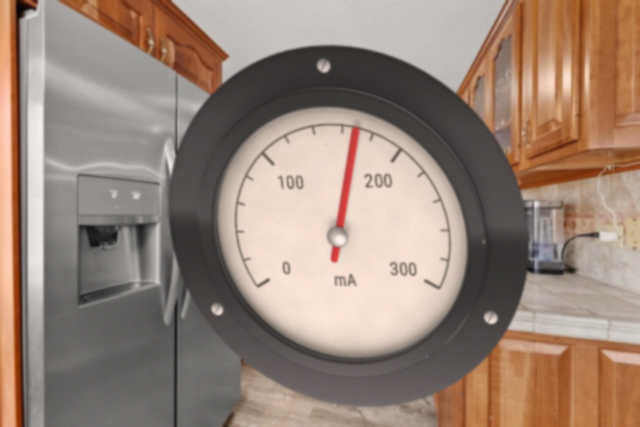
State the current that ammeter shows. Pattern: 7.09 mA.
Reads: 170 mA
